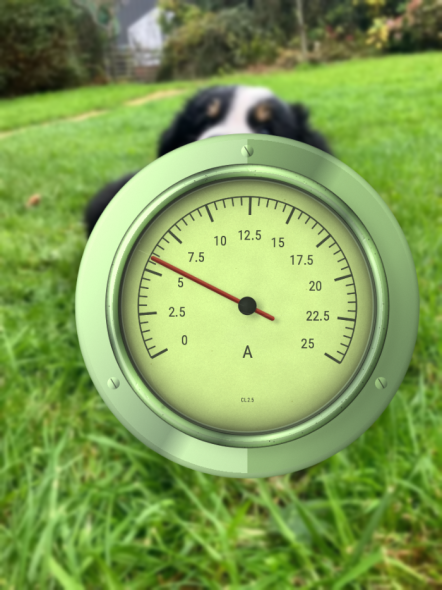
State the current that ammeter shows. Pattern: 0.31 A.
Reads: 5.75 A
